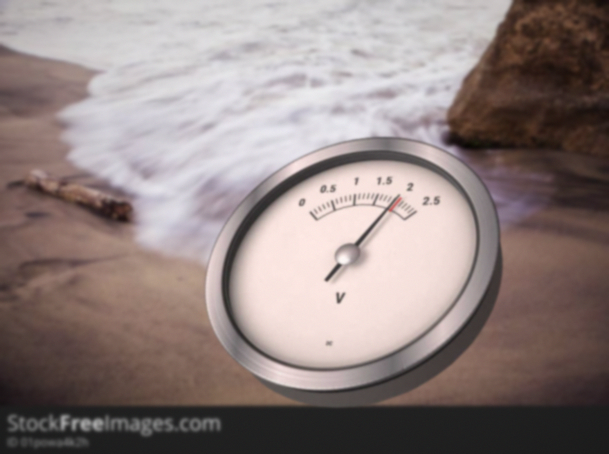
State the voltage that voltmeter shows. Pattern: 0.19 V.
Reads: 2 V
